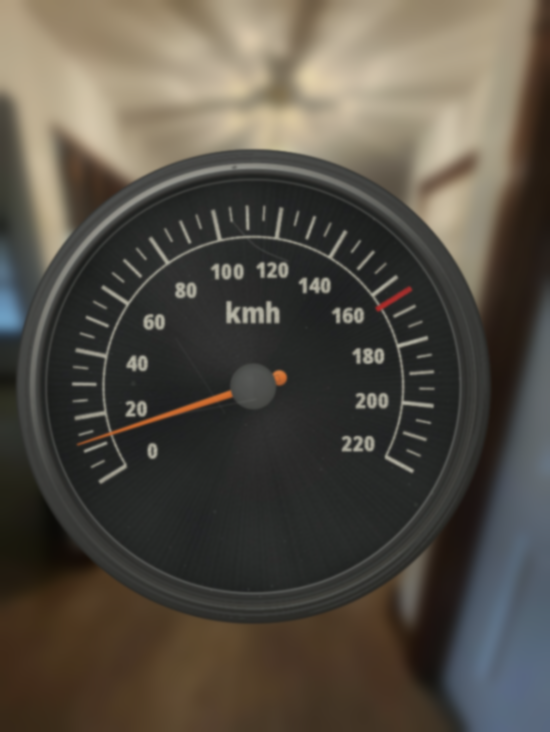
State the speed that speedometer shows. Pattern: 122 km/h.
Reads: 12.5 km/h
